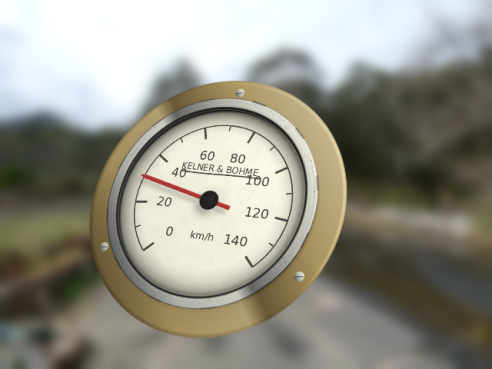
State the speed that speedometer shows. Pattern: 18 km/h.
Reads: 30 km/h
